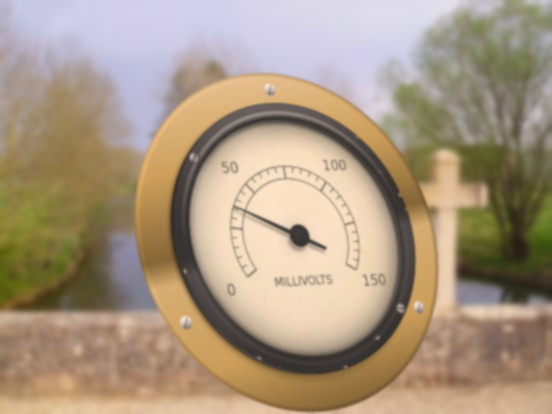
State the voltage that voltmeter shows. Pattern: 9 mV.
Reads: 35 mV
